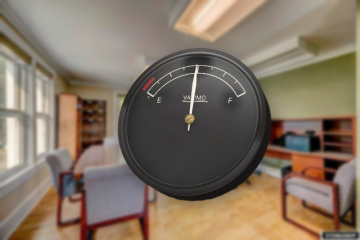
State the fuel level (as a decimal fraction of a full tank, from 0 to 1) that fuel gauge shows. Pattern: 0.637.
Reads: 0.5
